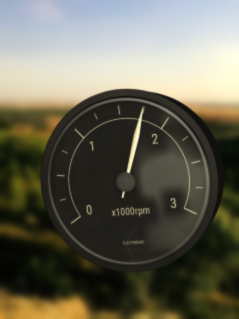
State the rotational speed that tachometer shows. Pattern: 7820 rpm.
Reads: 1750 rpm
